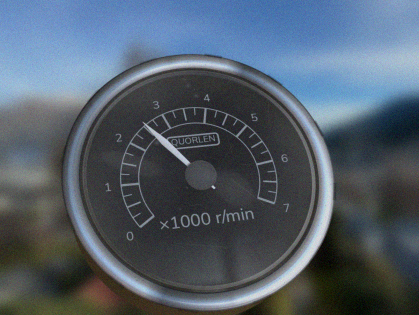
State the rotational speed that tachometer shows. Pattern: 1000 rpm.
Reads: 2500 rpm
